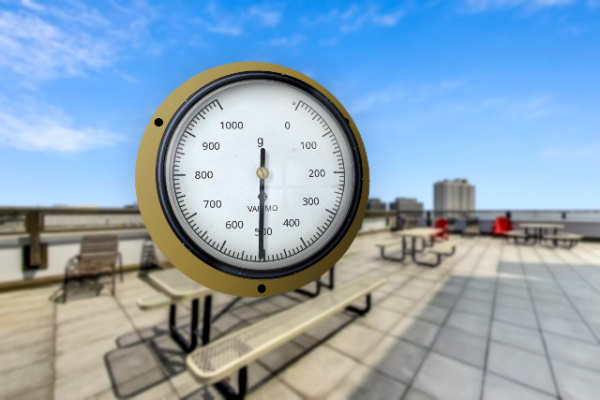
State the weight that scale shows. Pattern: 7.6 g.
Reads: 510 g
